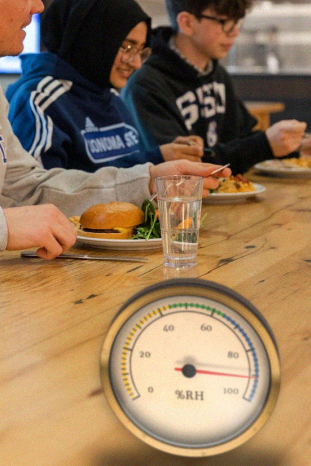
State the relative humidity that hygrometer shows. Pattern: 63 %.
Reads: 90 %
